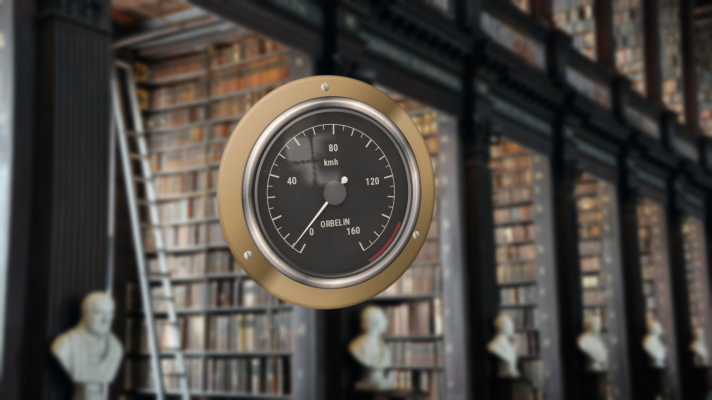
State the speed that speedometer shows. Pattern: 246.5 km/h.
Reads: 5 km/h
